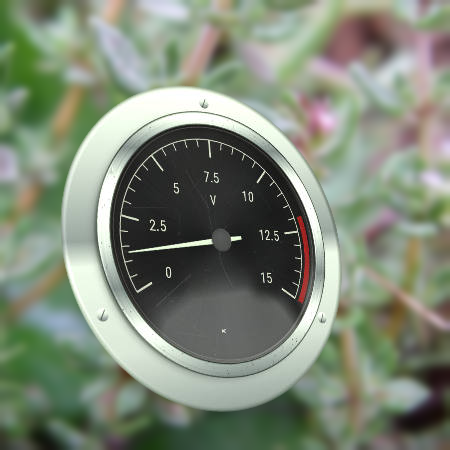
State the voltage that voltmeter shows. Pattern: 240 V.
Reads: 1.25 V
